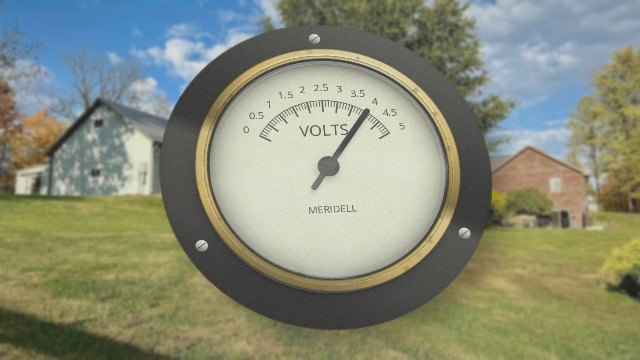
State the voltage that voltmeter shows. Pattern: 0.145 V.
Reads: 4 V
